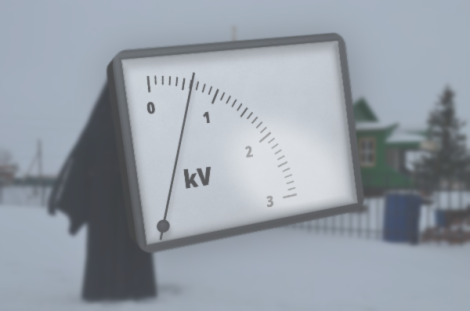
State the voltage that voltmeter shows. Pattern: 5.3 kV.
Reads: 0.6 kV
